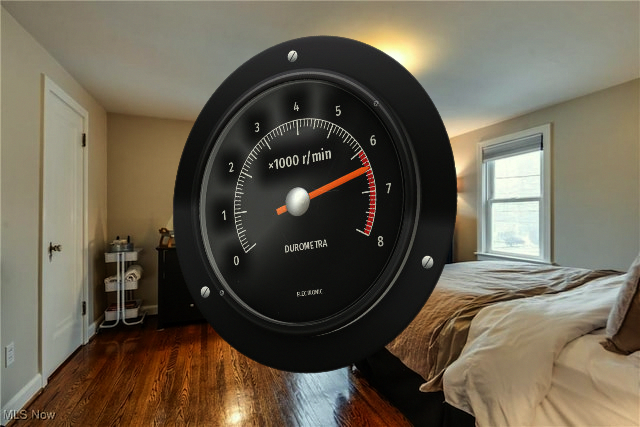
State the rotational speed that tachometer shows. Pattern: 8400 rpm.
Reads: 6500 rpm
